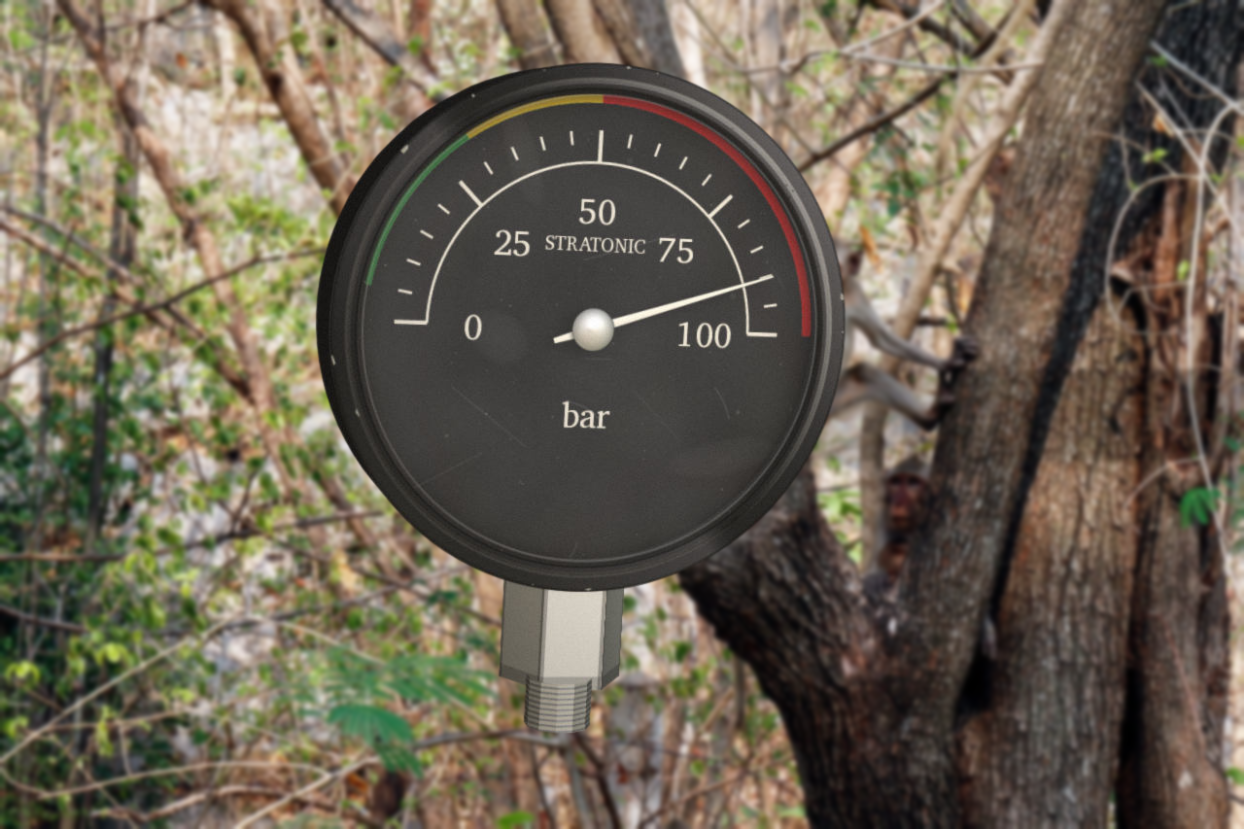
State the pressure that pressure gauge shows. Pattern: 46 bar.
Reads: 90 bar
